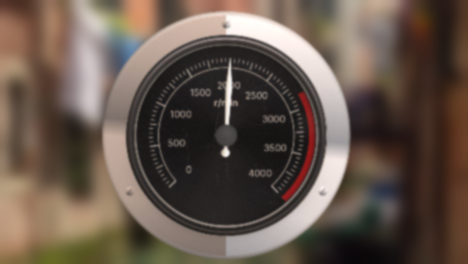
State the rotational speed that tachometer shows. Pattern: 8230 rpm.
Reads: 2000 rpm
